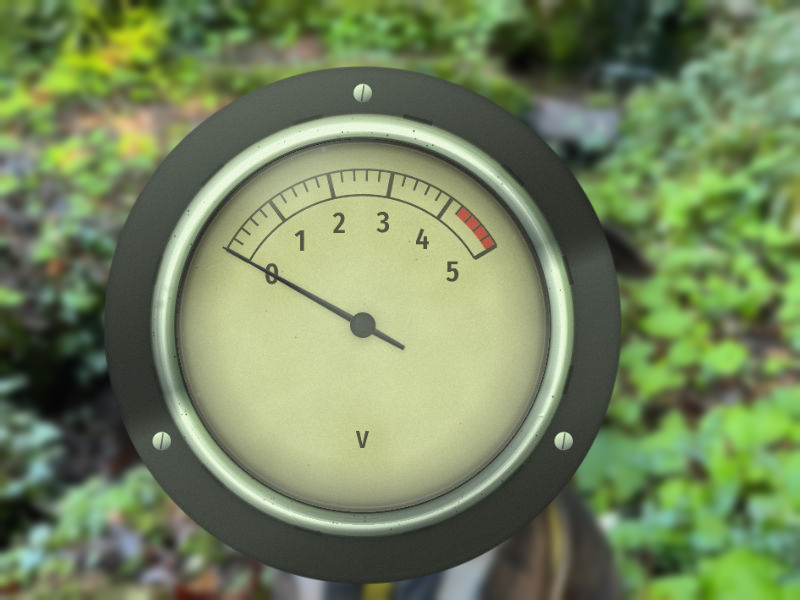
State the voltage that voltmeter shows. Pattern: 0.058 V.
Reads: 0 V
